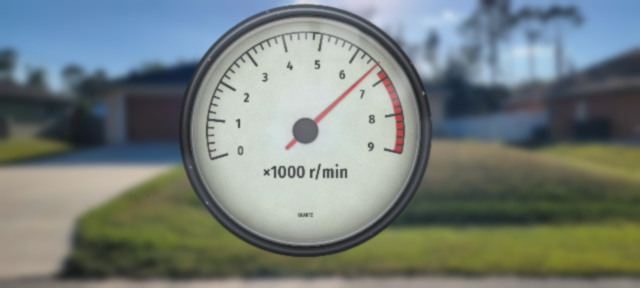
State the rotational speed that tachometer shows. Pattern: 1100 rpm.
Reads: 6600 rpm
